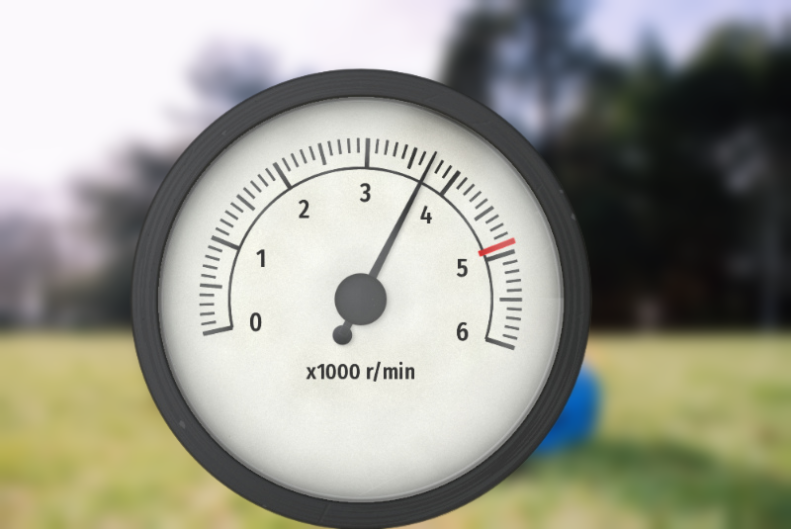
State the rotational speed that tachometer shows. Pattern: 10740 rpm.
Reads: 3700 rpm
